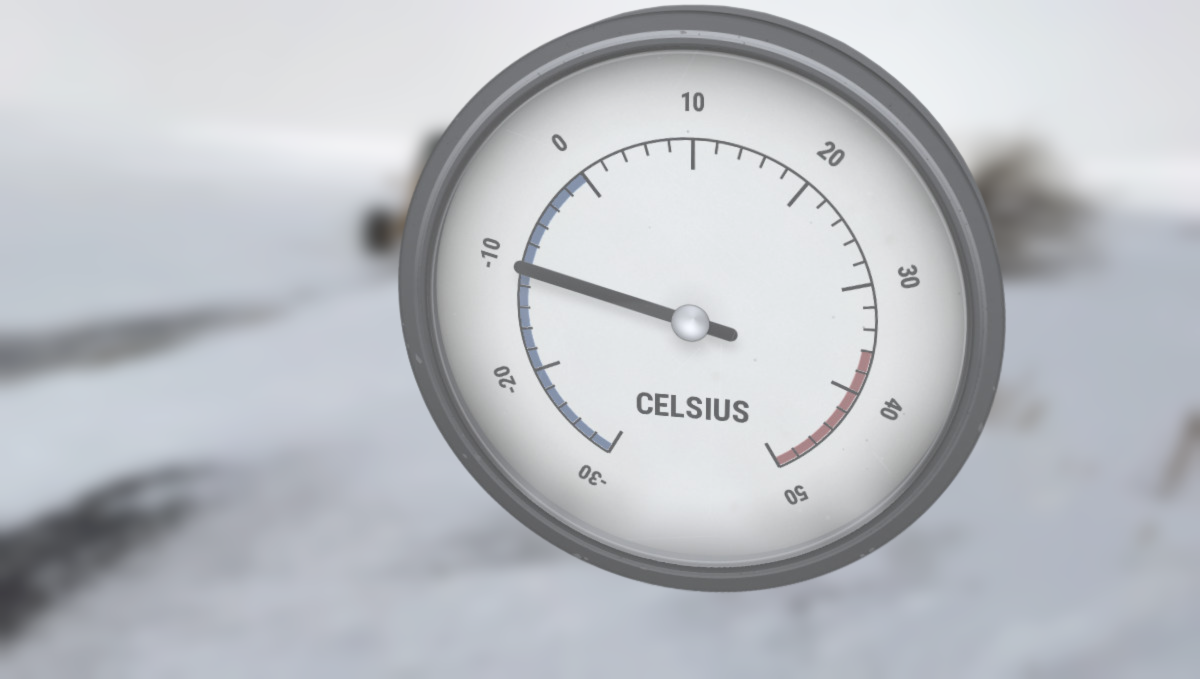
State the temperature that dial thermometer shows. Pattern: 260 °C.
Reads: -10 °C
